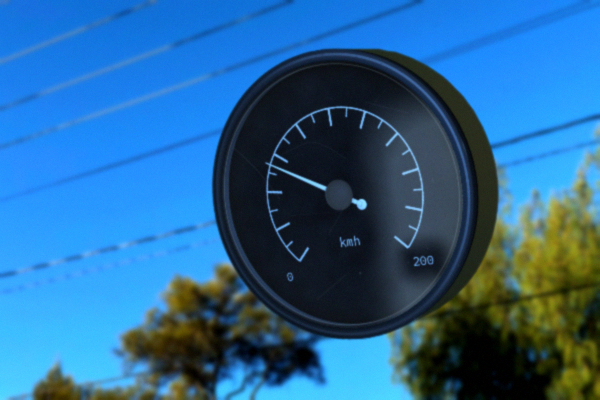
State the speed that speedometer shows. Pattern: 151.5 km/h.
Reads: 55 km/h
